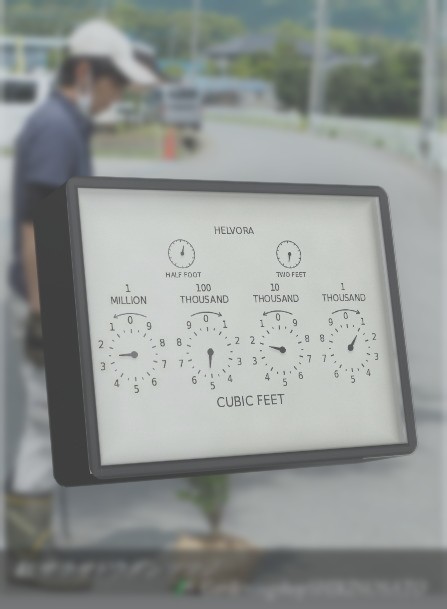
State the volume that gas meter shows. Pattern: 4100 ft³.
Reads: 252100 ft³
